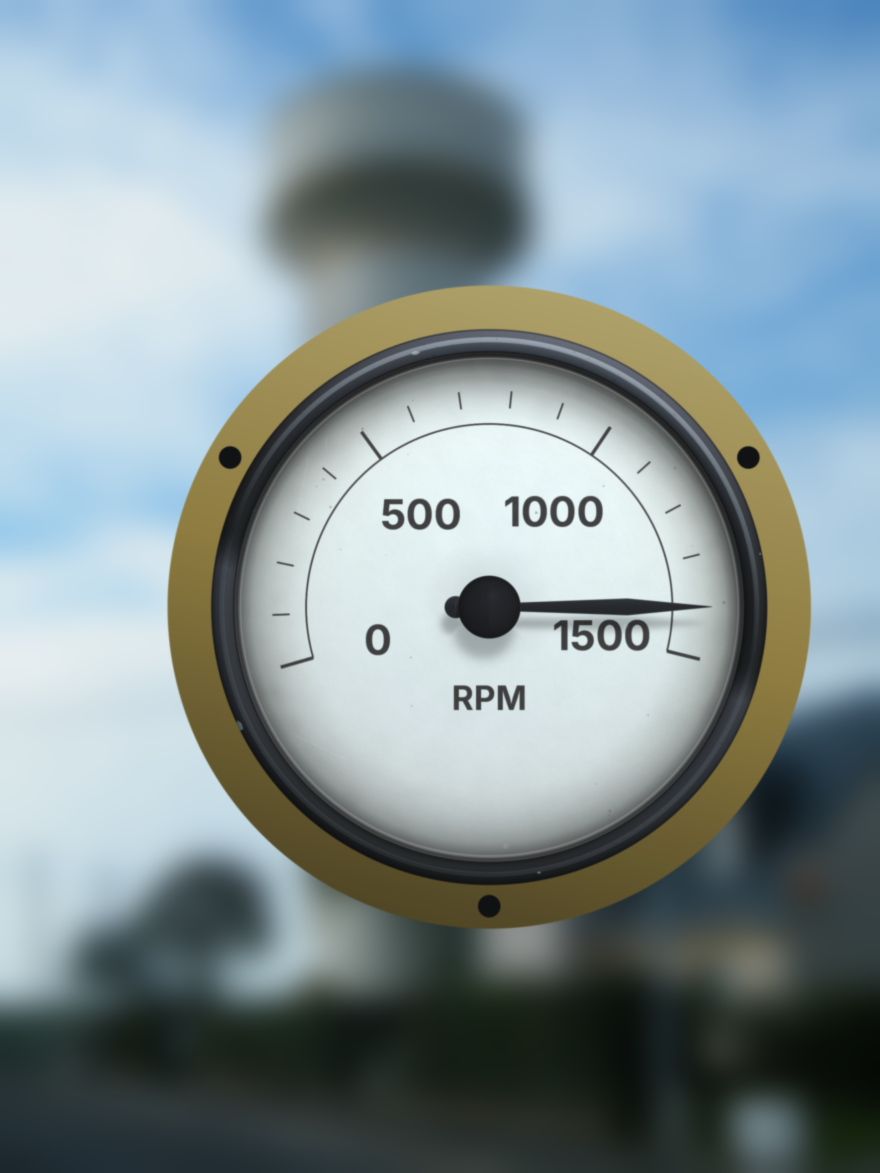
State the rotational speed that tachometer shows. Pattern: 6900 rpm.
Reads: 1400 rpm
